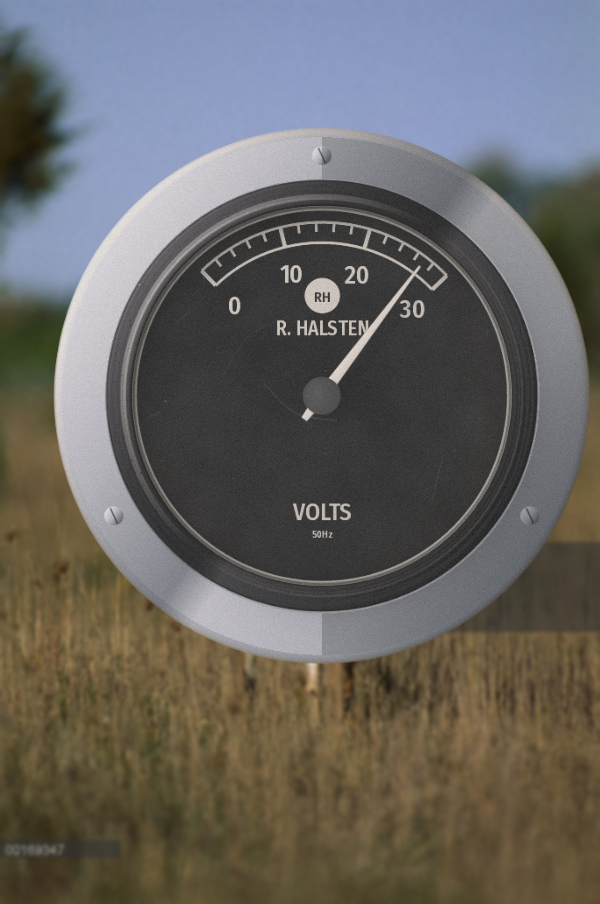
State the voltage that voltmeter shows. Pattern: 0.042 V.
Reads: 27 V
